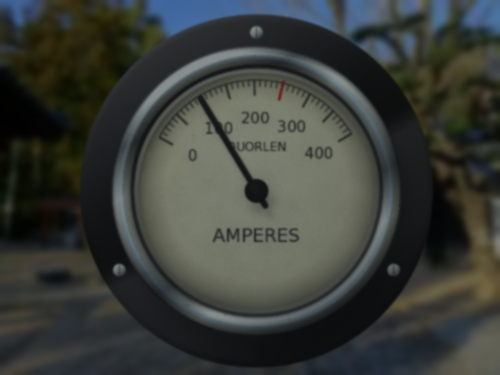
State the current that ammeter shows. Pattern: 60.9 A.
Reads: 100 A
